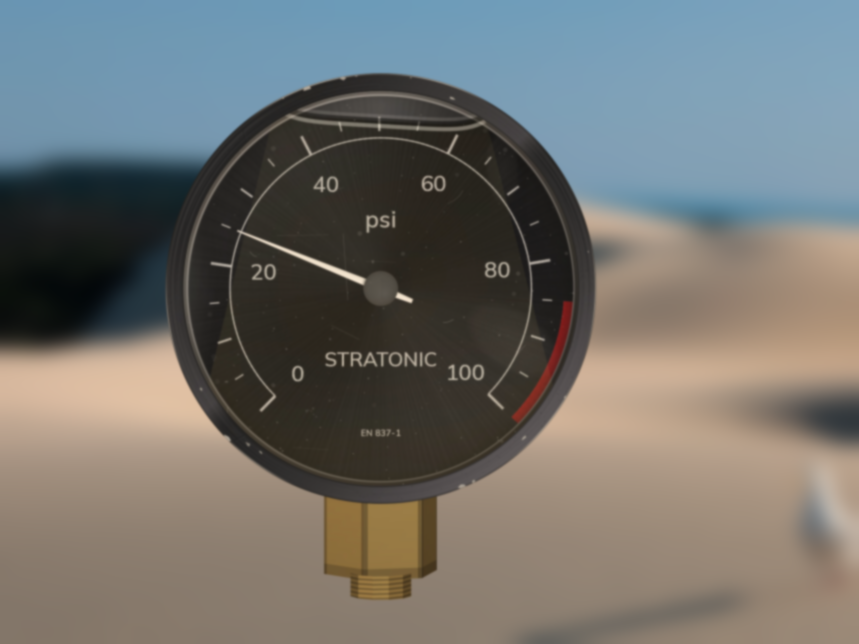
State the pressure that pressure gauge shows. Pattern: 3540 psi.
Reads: 25 psi
